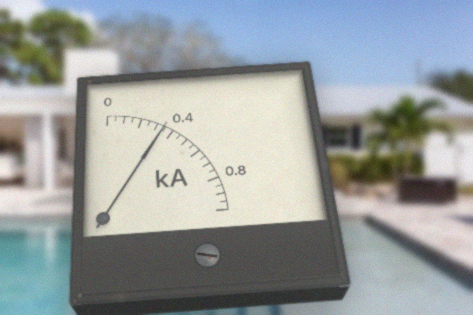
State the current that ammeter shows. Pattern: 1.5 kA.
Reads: 0.35 kA
